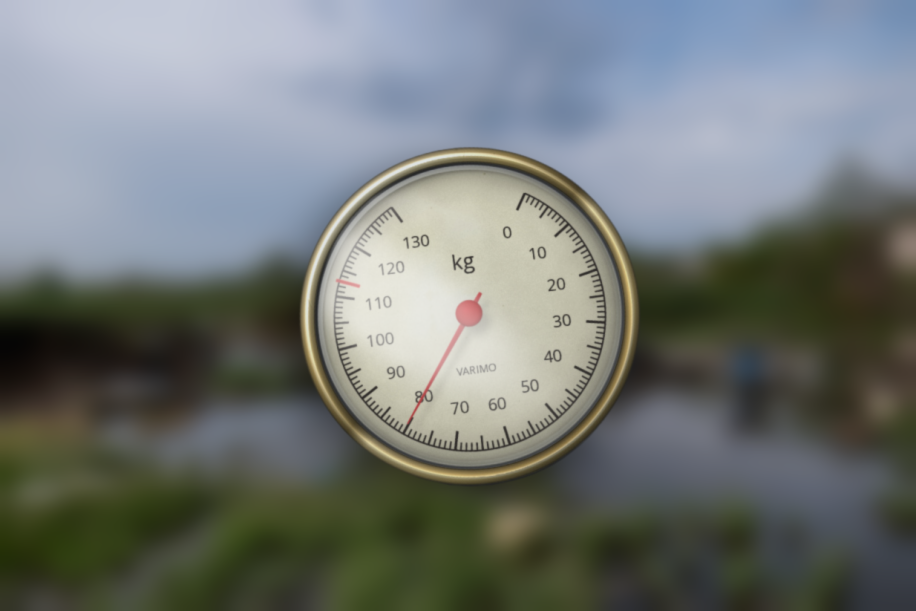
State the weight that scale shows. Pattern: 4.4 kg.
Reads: 80 kg
